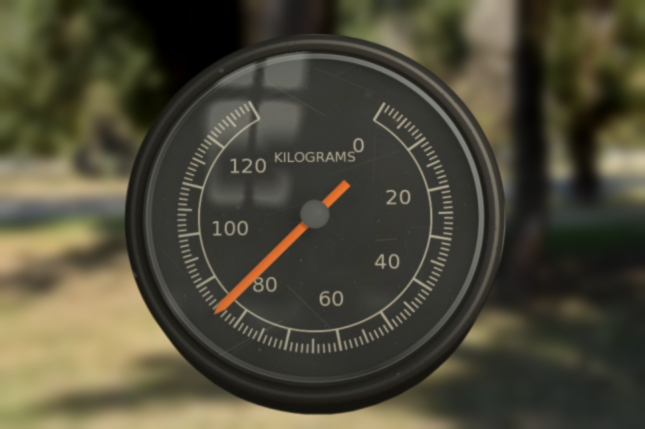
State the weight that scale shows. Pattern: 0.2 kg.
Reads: 84 kg
